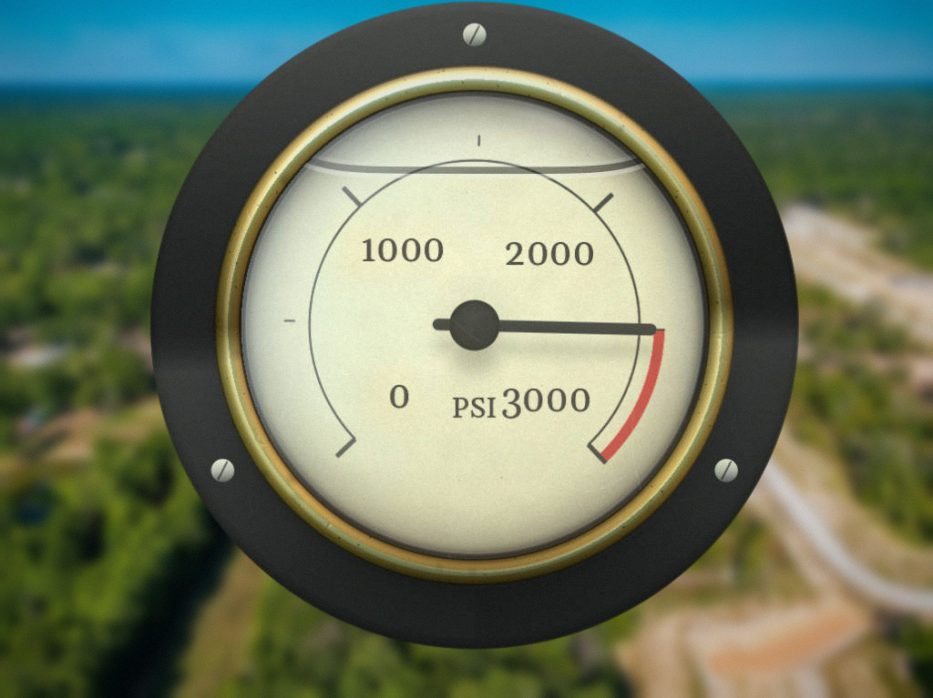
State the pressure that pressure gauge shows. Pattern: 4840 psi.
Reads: 2500 psi
